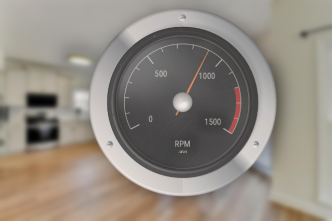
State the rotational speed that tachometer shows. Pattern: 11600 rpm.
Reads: 900 rpm
